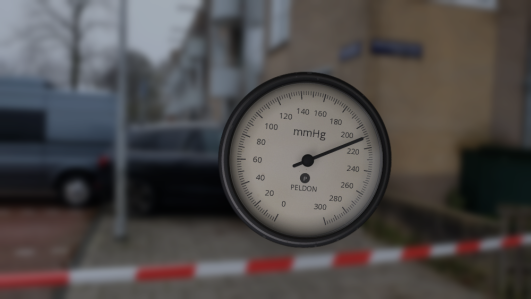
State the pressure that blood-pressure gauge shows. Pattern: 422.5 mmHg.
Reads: 210 mmHg
